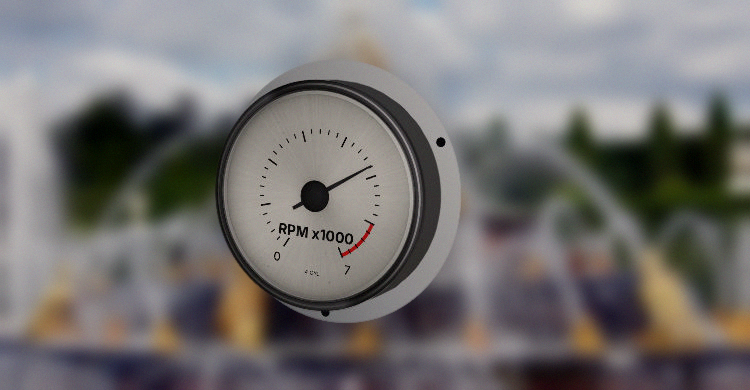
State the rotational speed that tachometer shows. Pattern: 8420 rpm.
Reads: 4800 rpm
